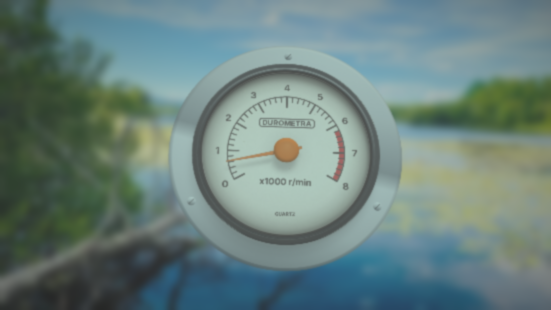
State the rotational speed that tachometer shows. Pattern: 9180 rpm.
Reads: 600 rpm
